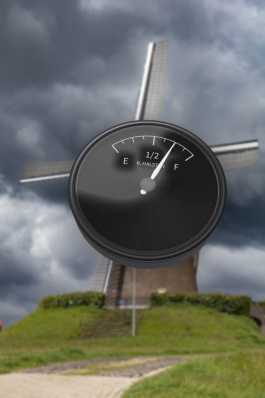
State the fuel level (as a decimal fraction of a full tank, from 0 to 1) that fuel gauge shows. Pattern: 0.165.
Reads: 0.75
